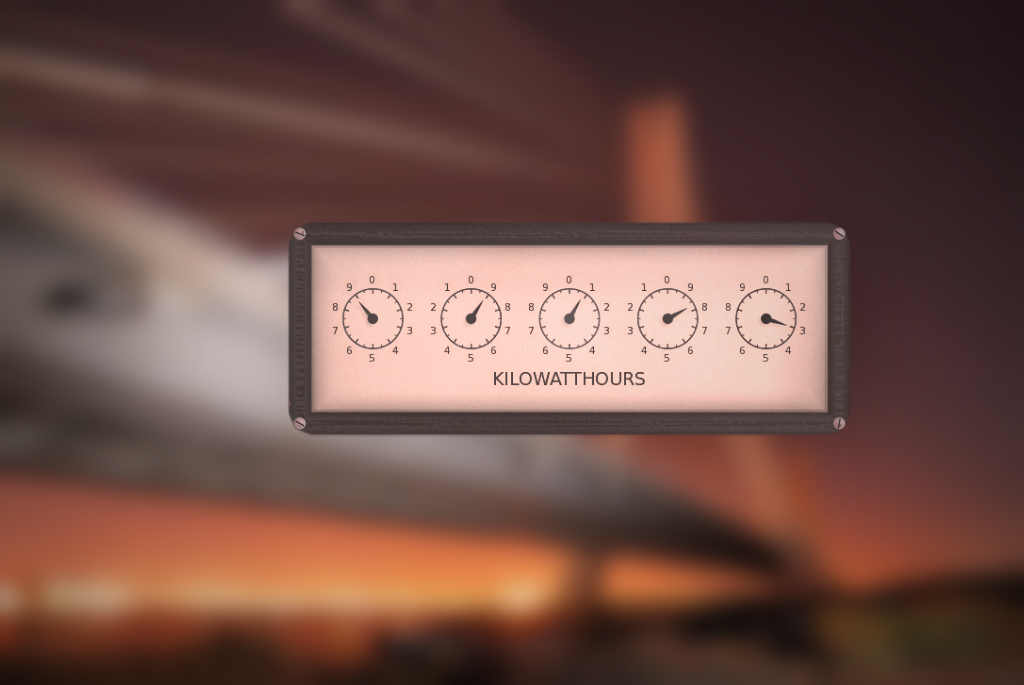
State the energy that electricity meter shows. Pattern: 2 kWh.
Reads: 89083 kWh
